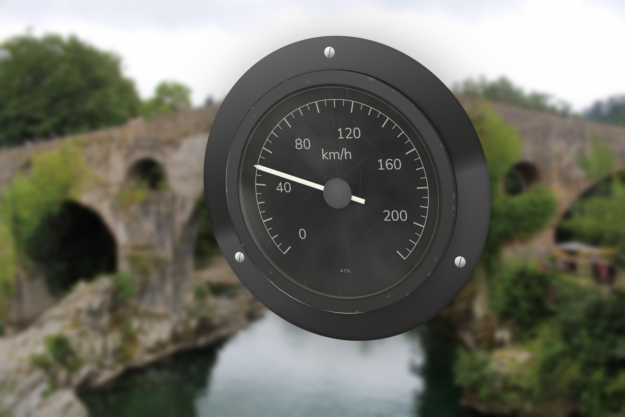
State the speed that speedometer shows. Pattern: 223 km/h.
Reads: 50 km/h
